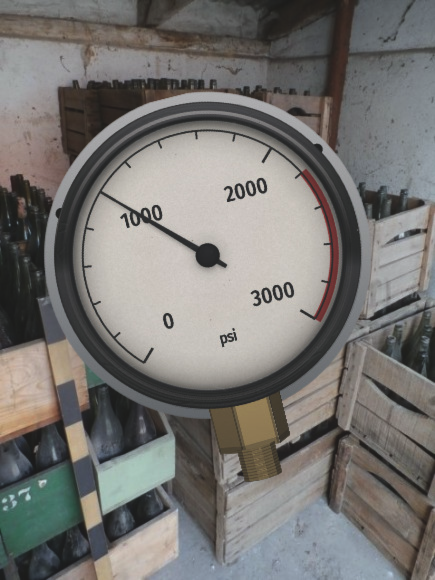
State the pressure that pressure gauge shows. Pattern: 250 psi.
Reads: 1000 psi
